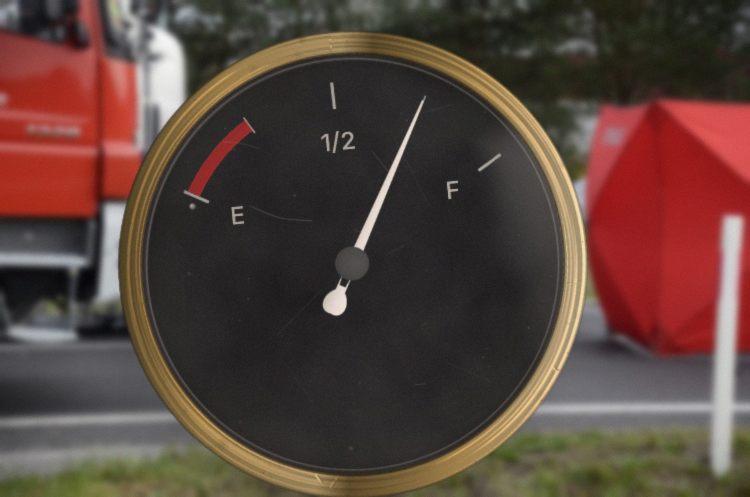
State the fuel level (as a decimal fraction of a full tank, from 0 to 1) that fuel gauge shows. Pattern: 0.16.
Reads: 0.75
